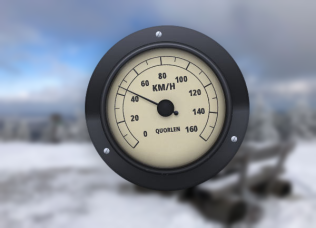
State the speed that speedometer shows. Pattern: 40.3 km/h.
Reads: 45 km/h
